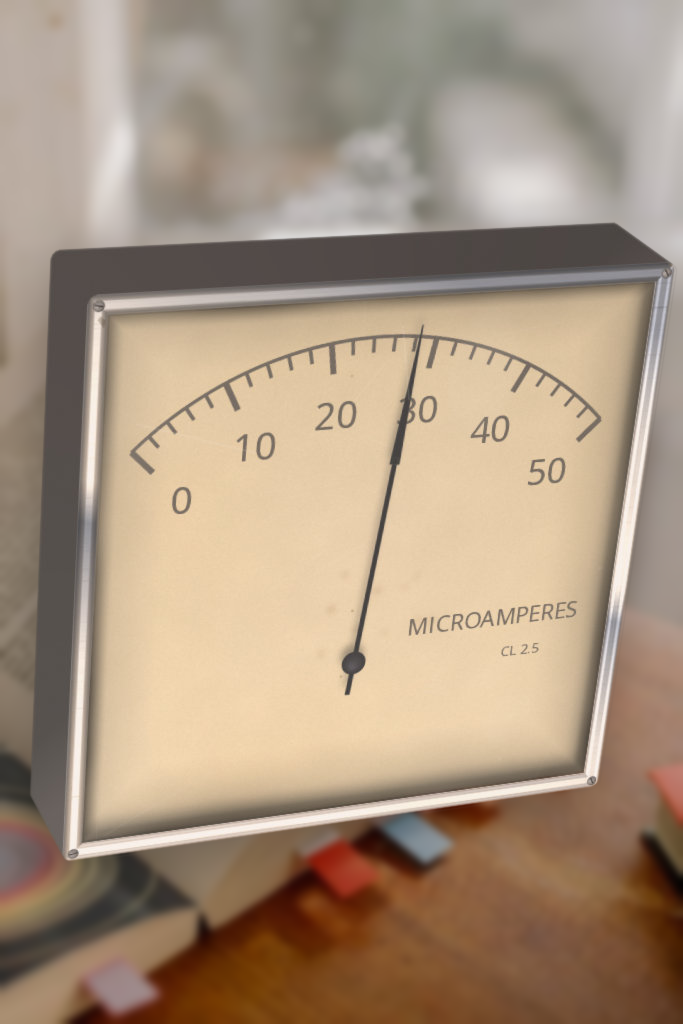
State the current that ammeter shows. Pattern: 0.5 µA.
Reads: 28 µA
